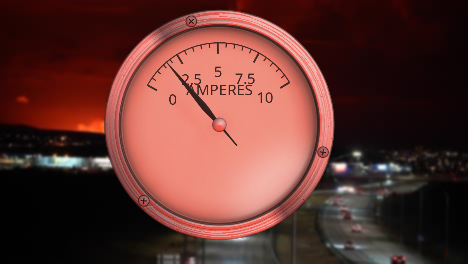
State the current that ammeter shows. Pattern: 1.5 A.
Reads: 1.75 A
